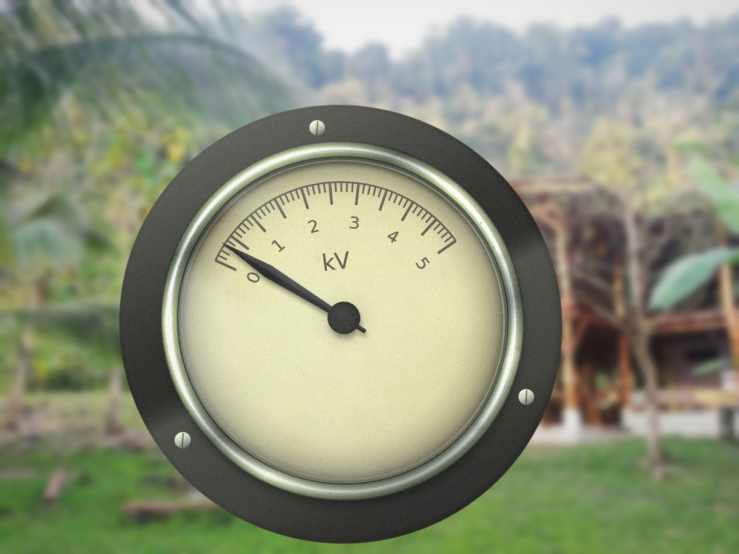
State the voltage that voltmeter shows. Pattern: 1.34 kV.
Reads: 0.3 kV
